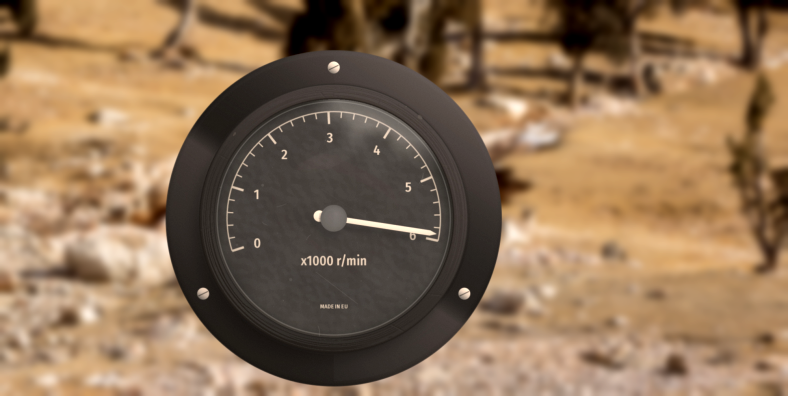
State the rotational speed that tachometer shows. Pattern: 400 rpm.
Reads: 5900 rpm
